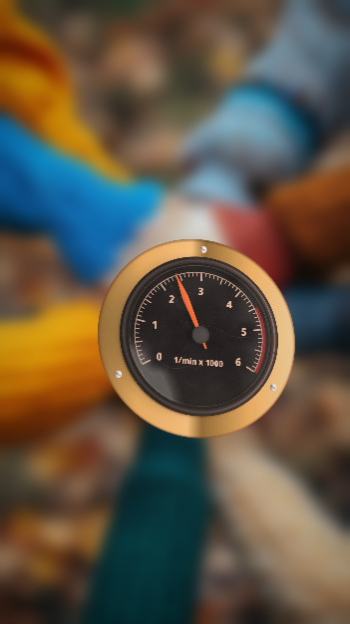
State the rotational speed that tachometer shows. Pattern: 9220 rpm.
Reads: 2400 rpm
